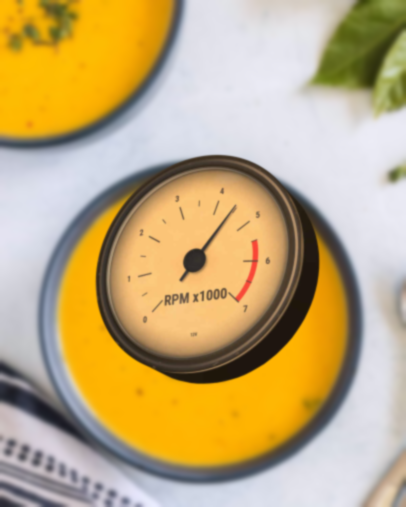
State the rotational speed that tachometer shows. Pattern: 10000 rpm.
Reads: 4500 rpm
